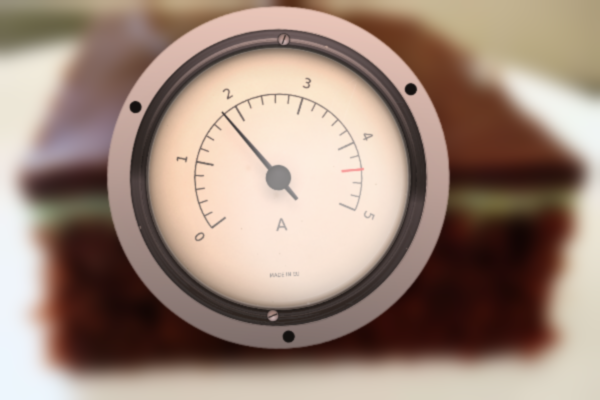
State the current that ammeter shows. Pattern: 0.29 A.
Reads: 1.8 A
